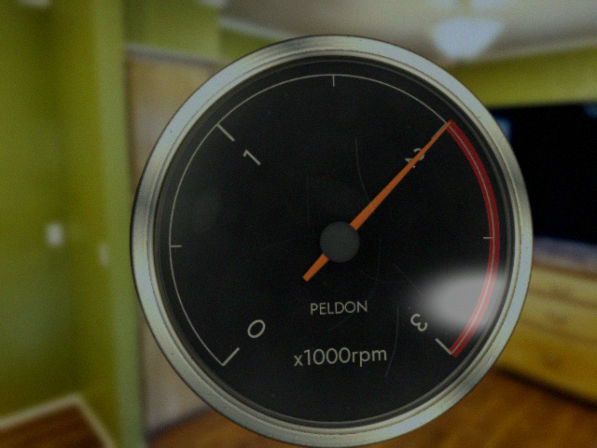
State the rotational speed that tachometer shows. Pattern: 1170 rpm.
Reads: 2000 rpm
